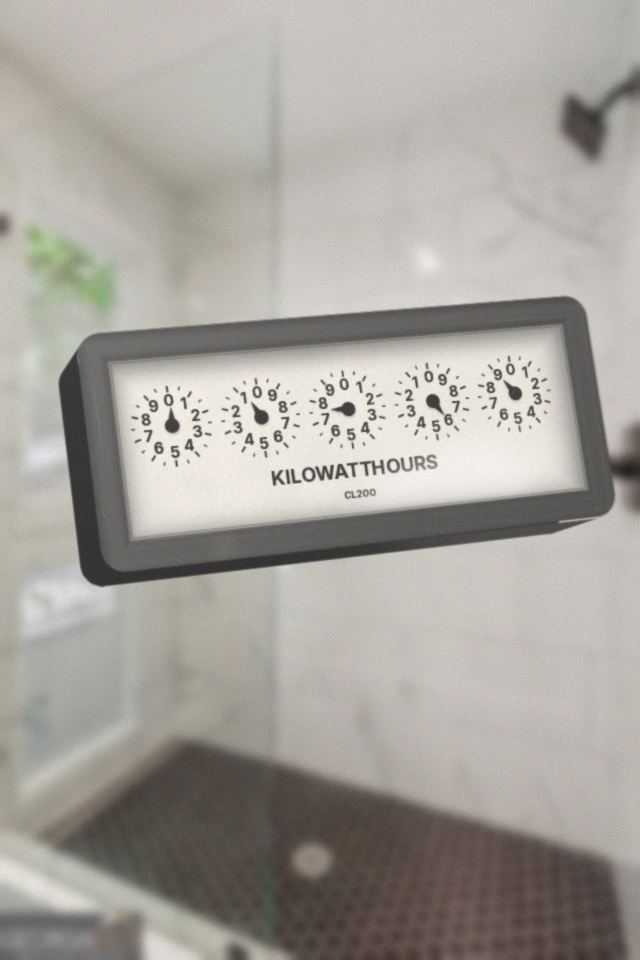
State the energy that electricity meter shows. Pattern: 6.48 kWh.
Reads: 759 kWh
